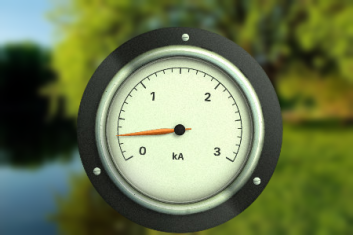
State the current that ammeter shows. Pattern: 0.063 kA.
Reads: 0.3 kA
